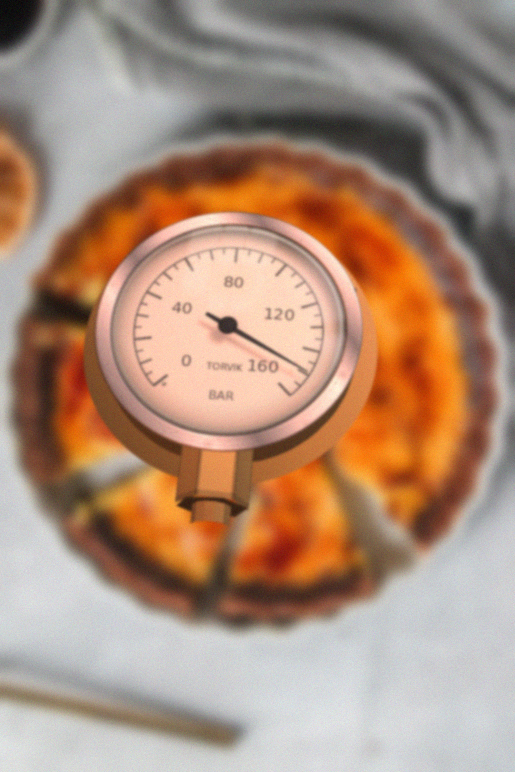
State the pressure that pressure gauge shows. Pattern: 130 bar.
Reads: 150 bar
